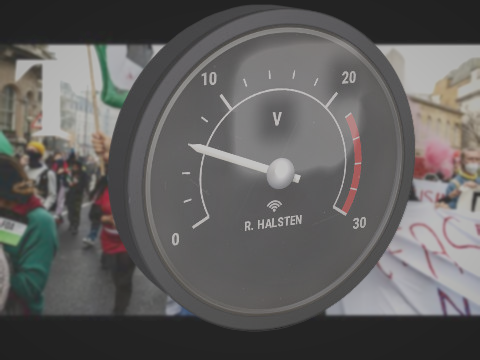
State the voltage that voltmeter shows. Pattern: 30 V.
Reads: 6 V
